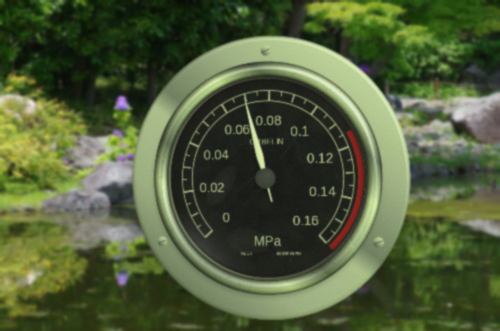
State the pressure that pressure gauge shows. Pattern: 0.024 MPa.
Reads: 0.07 MPa
